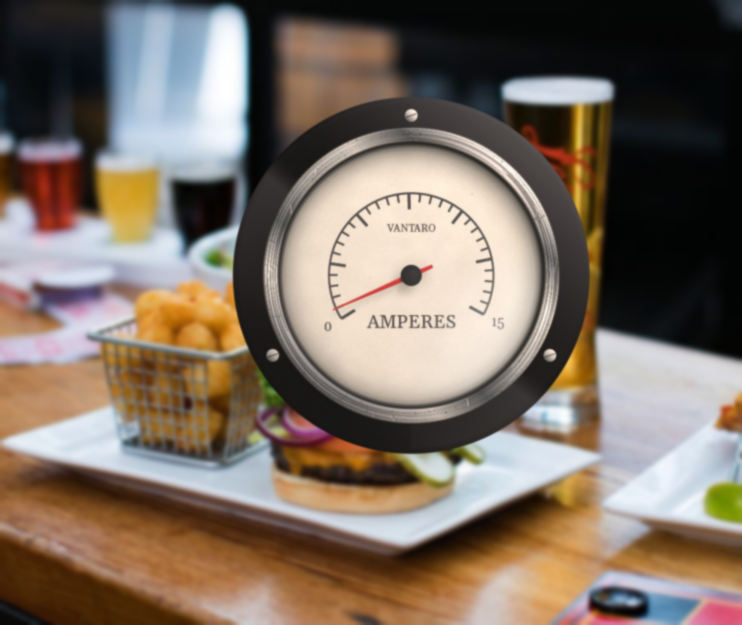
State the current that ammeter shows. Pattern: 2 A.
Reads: 0.5 A
